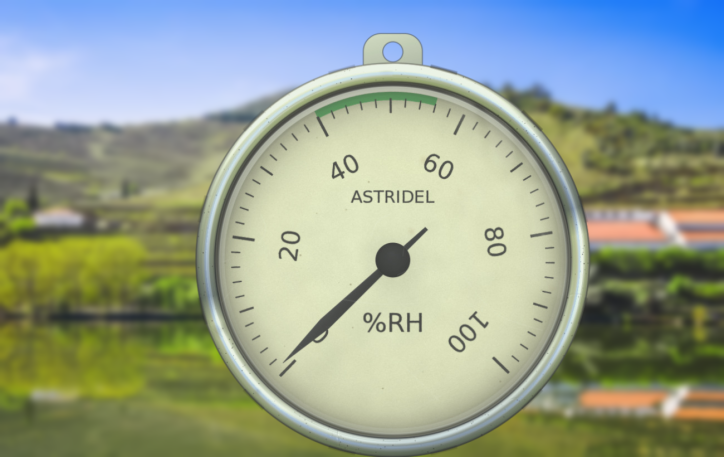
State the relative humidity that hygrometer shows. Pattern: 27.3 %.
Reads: 1 %
